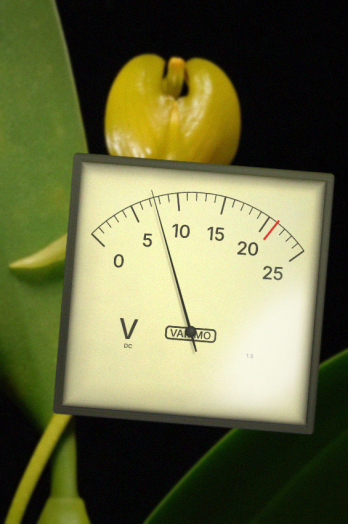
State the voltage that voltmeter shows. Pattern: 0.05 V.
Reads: 7.5 V
